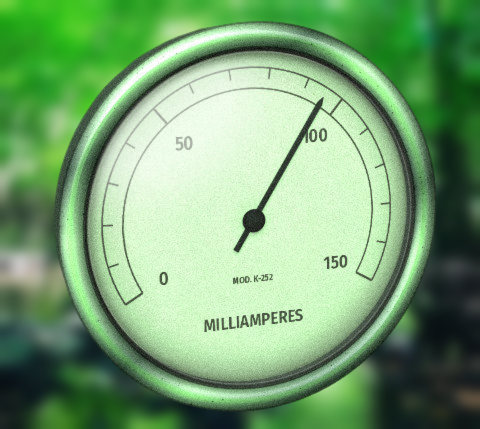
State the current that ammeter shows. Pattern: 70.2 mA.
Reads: 95 mA
